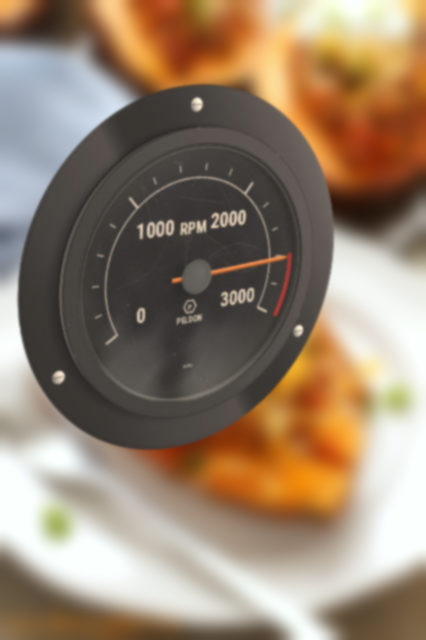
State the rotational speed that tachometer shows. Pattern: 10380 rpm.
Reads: 2600 rpm
